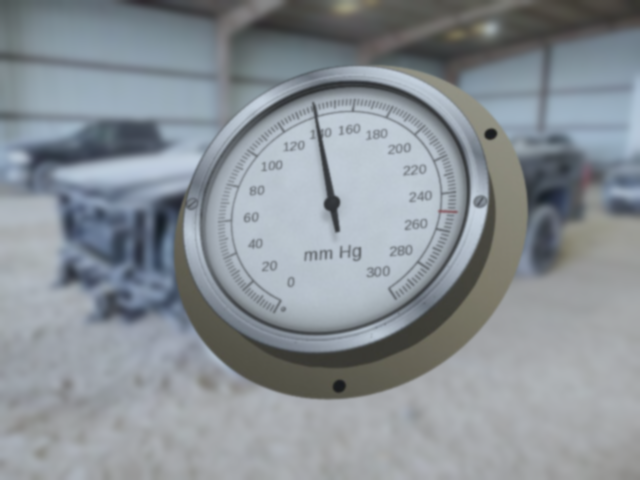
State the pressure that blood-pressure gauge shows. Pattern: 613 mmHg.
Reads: 140 mmHg
